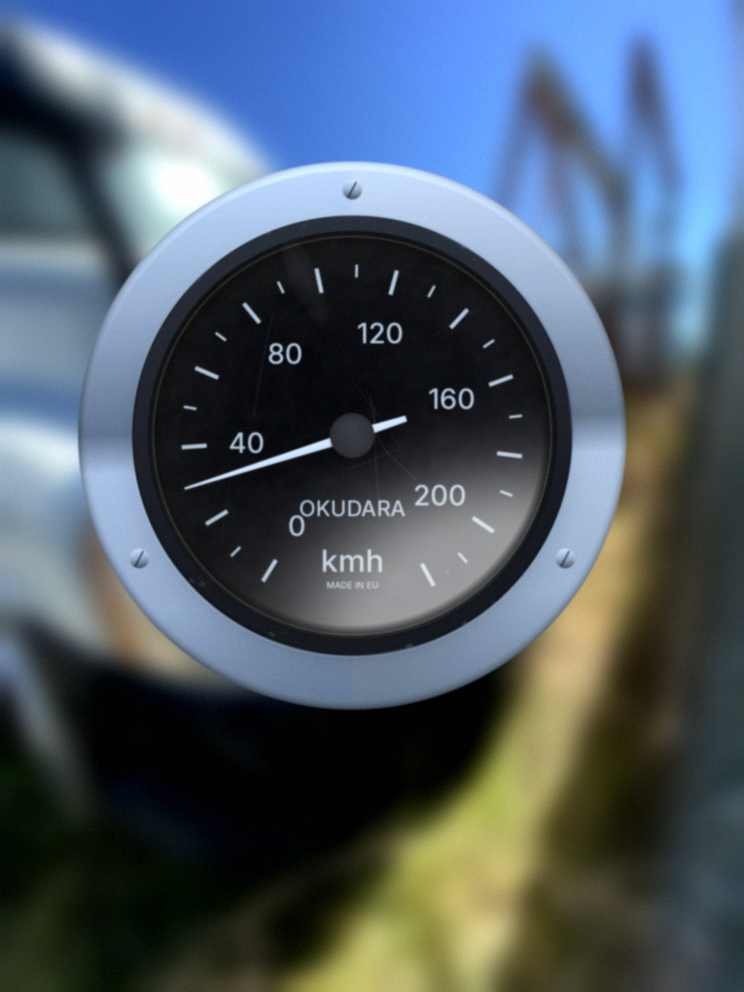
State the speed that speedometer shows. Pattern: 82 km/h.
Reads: 30 km/h
